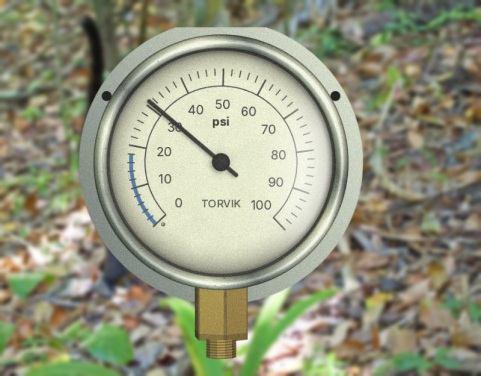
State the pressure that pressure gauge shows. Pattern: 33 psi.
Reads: 31 psi
